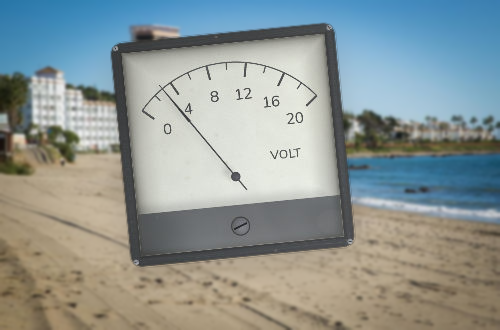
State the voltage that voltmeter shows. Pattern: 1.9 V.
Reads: 3 V
